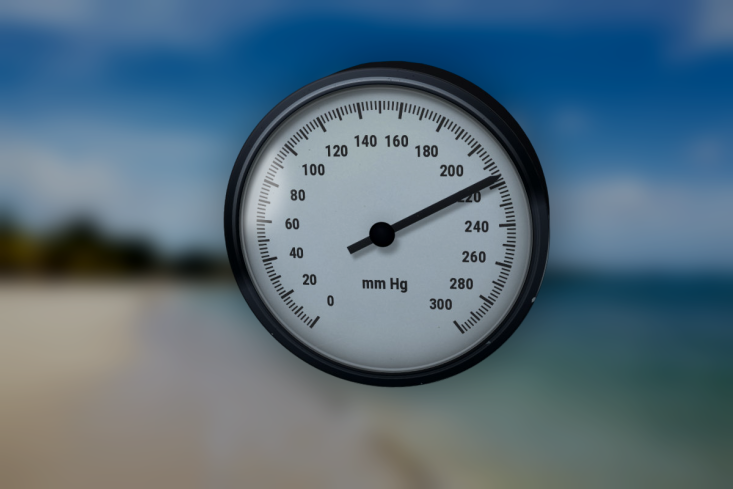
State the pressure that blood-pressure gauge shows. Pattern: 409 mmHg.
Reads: 216 mmHg
